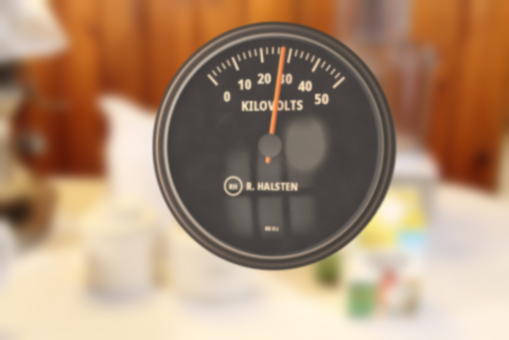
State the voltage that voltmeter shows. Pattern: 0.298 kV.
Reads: 28 kV
